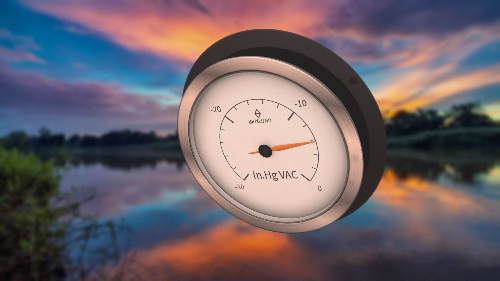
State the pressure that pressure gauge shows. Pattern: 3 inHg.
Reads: -6 inHg
